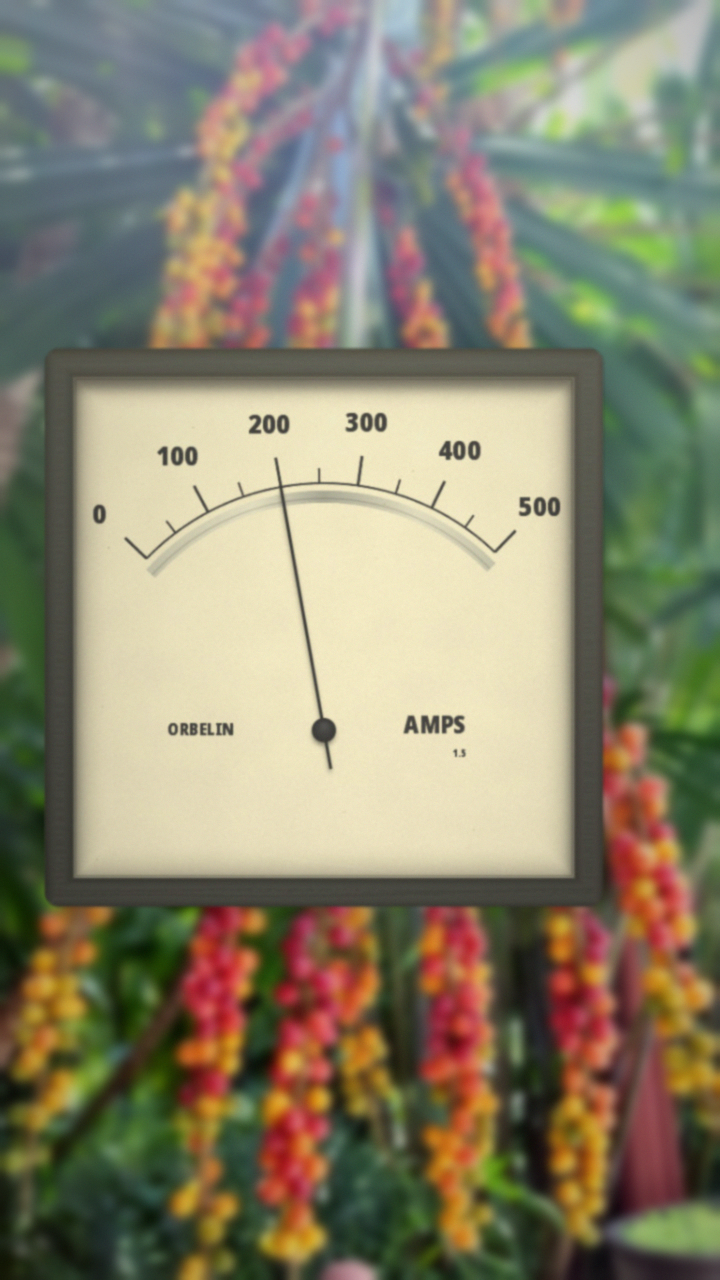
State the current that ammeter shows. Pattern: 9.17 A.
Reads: 200 A
